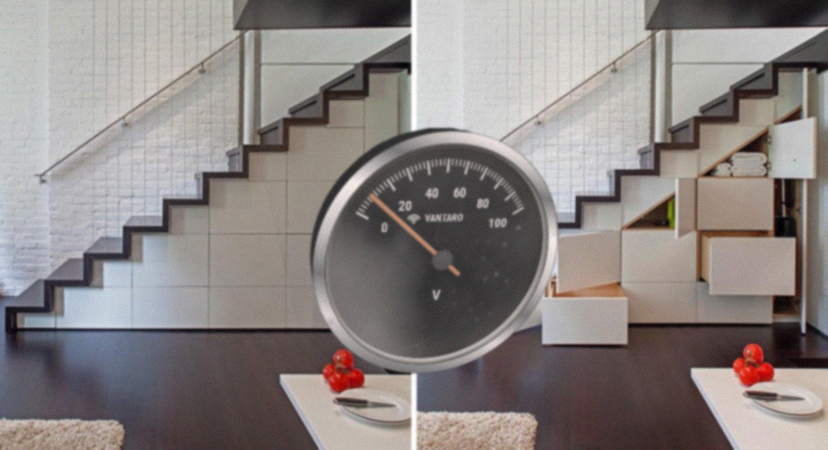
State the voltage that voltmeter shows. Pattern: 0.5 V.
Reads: 10 V
